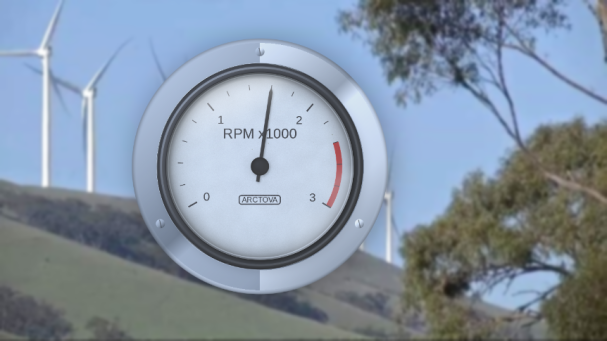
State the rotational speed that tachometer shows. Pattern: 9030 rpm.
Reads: 1600 rpm
